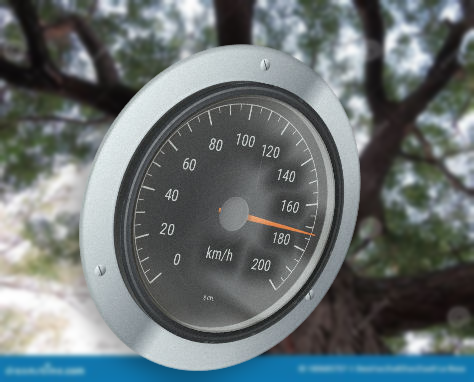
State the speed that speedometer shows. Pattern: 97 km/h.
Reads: 172.5 km/h
